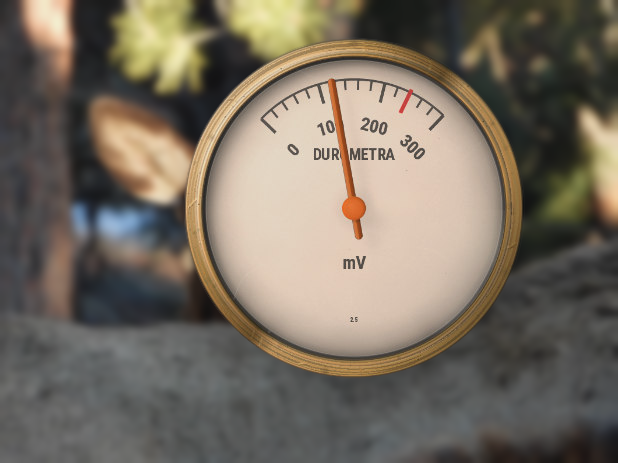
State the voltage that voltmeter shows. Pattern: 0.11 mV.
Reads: 120 mV
